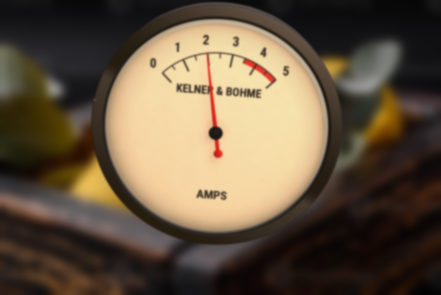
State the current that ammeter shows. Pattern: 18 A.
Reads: 2 A
